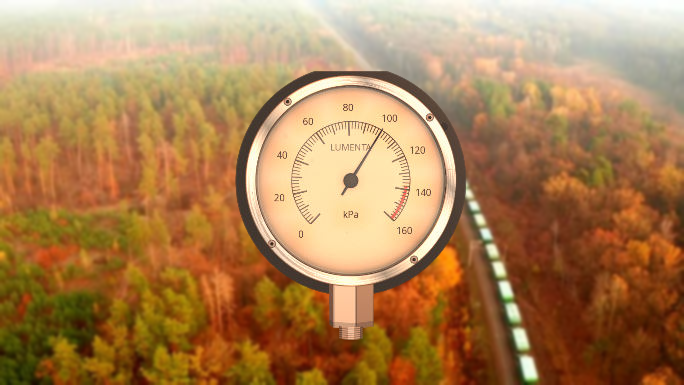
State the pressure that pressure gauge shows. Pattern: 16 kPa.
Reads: 100 kPa
